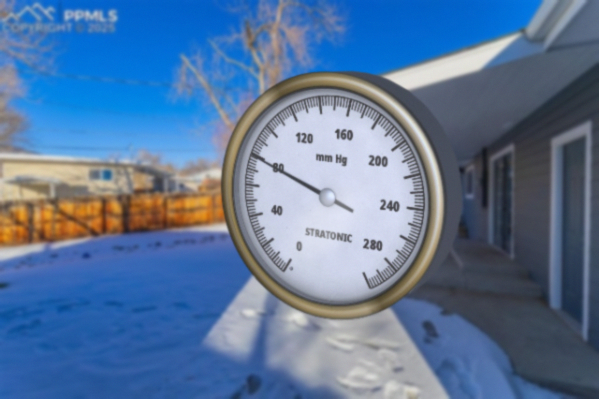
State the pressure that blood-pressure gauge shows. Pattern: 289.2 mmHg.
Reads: 80 mmHg
